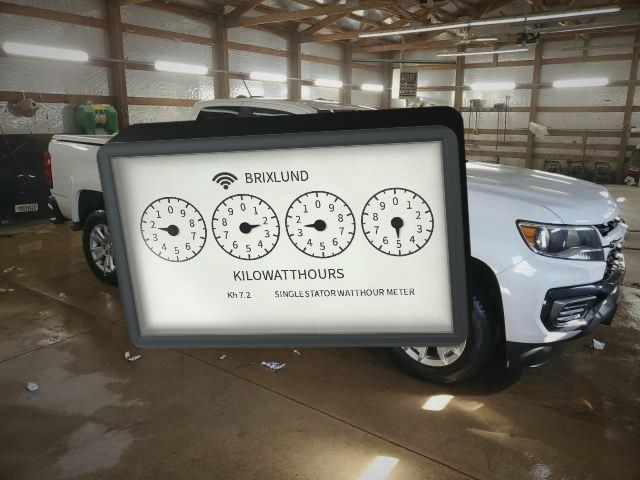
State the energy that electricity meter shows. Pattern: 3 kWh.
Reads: 2225 kWh
